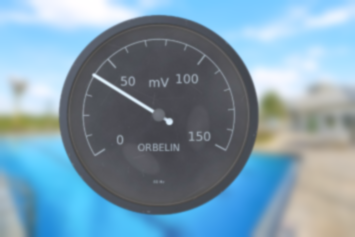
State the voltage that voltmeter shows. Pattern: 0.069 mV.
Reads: 40 mV
